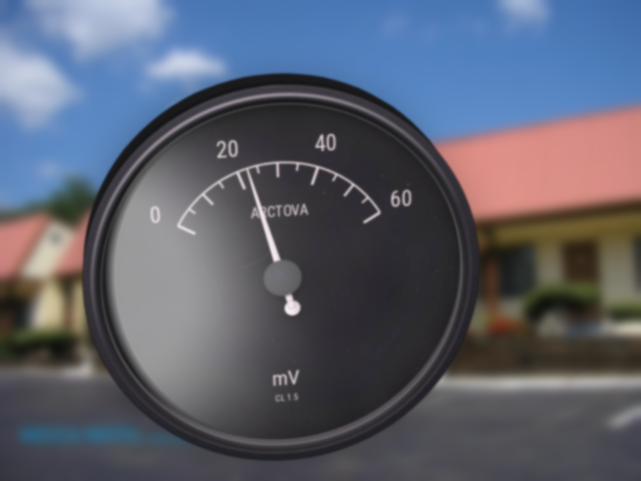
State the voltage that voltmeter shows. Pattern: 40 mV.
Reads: 22.5 mV
